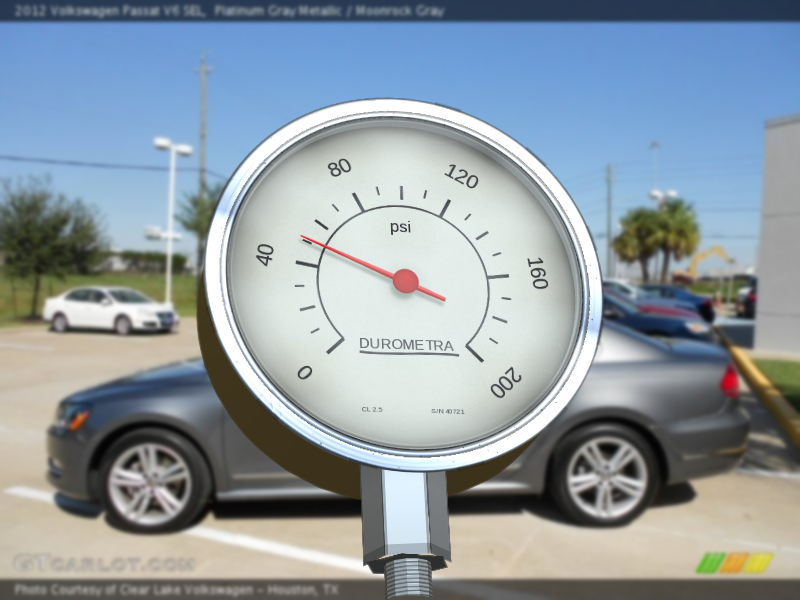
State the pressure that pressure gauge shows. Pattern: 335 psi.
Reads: 50 psi
